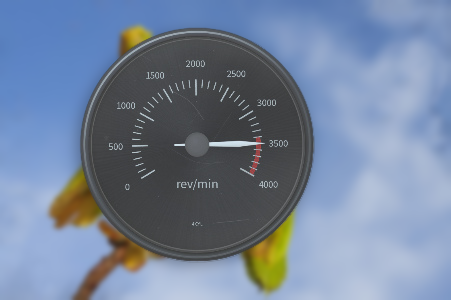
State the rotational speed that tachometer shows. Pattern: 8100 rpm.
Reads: 3500 rpm
